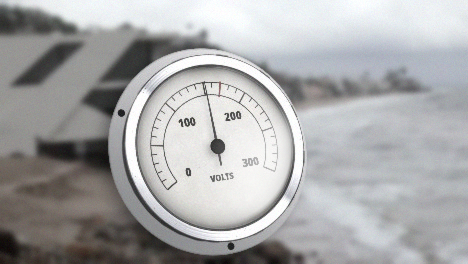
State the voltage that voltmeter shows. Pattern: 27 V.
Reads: 150 V
